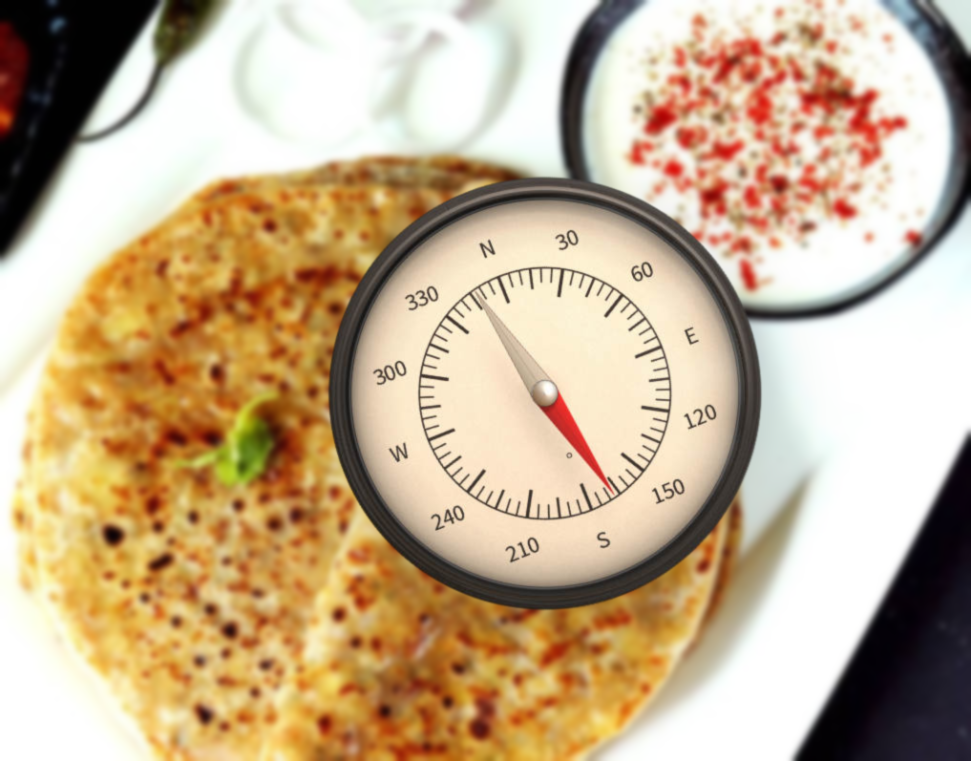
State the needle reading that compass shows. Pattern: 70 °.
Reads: 167.5 °
